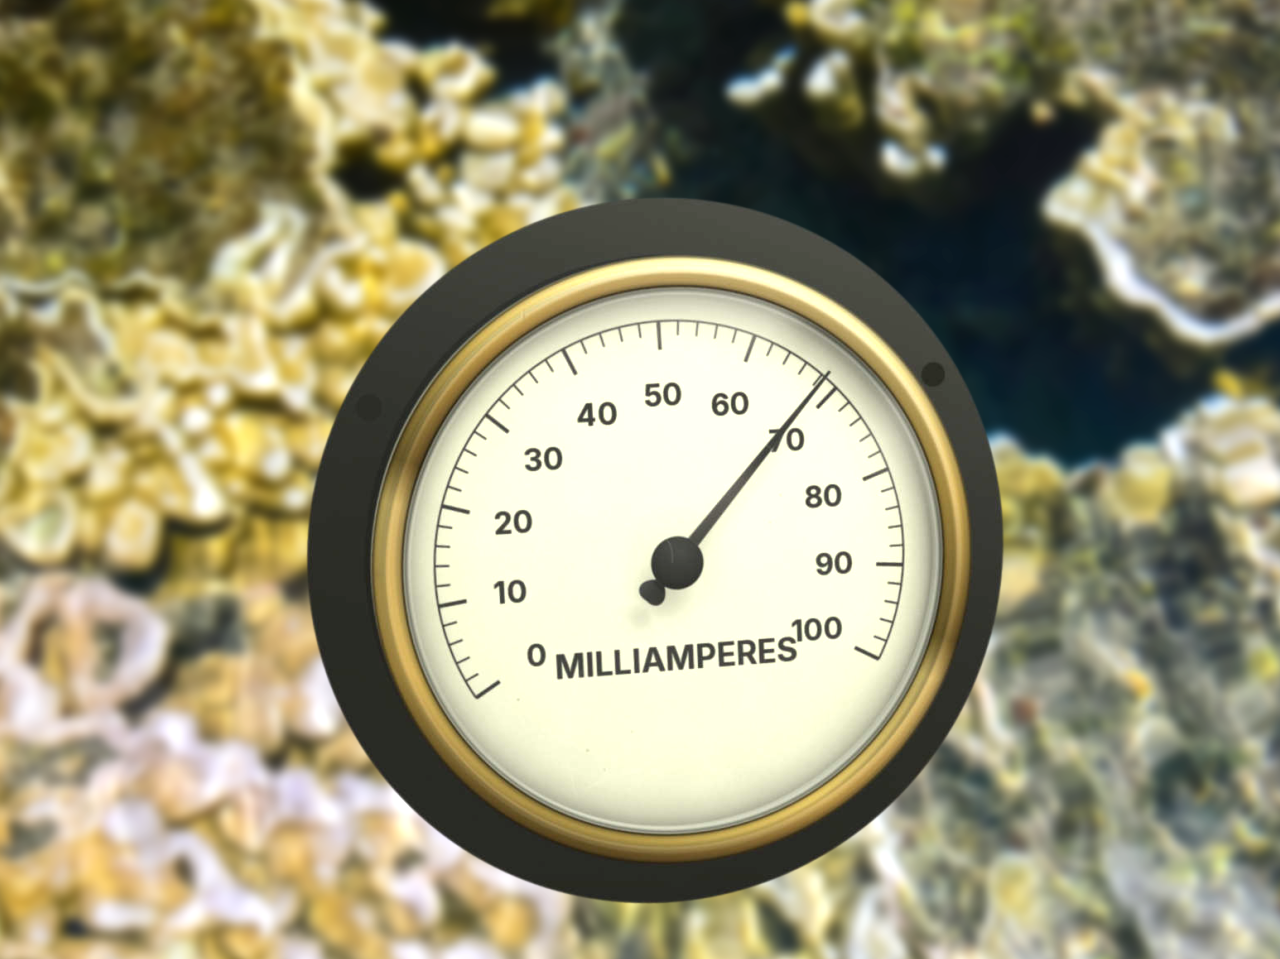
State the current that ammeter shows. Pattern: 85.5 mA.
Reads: 68 mA
